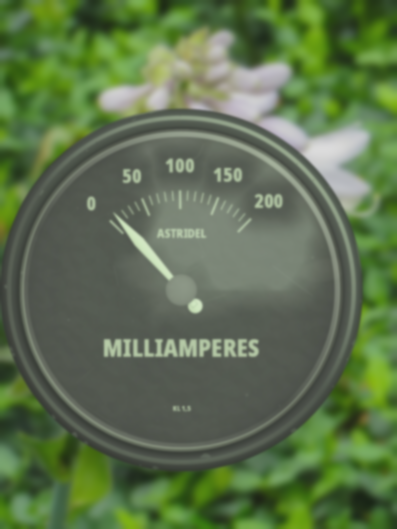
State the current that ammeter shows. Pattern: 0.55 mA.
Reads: 10 mA
